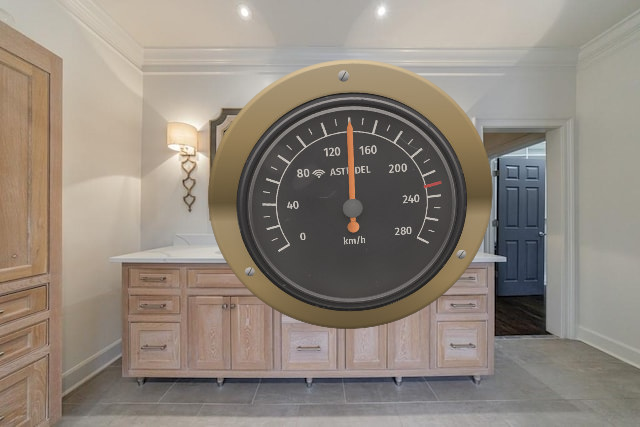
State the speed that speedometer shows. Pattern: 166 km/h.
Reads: 140 km/h
